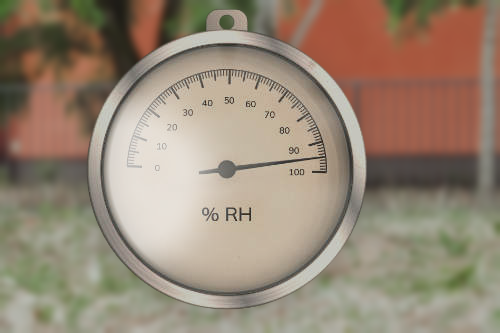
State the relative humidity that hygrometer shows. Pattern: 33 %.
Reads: 95 %
